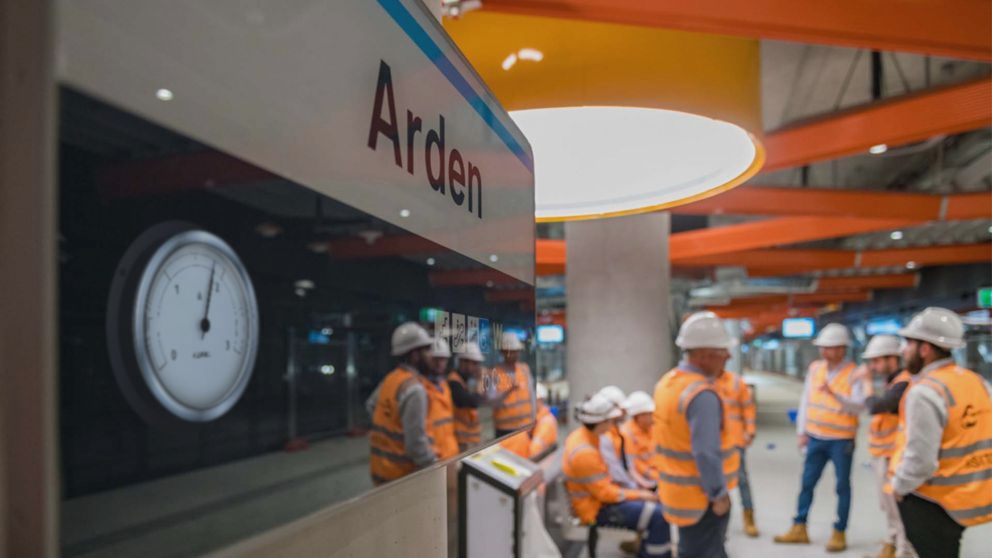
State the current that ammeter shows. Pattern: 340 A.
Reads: 1.75 A
